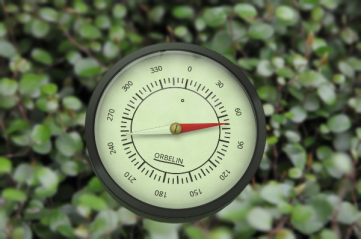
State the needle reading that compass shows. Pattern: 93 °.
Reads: 70 °
